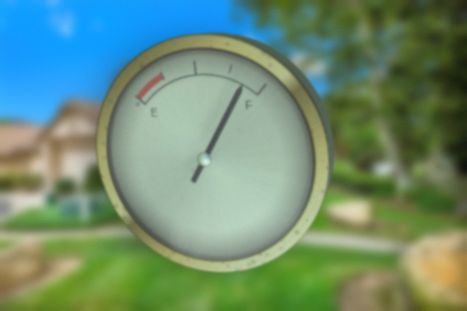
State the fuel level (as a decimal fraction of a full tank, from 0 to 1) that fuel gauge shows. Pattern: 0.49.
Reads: 0.875
